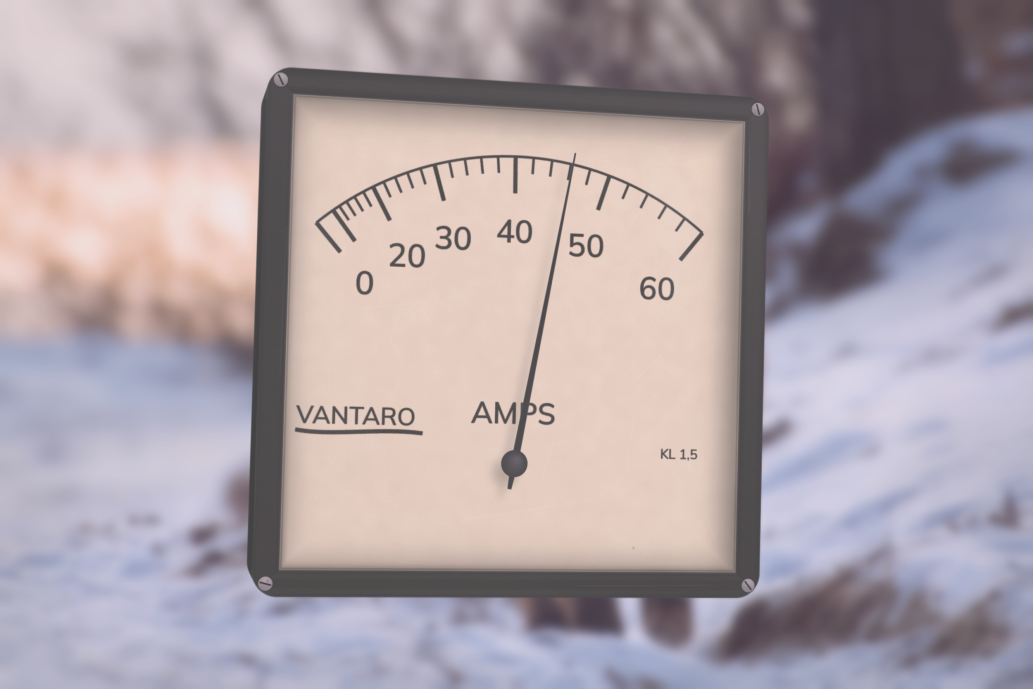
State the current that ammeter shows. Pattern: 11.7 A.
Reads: 46 A
